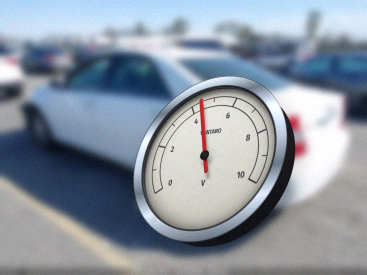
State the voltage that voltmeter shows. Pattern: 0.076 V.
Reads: 4.5 V
